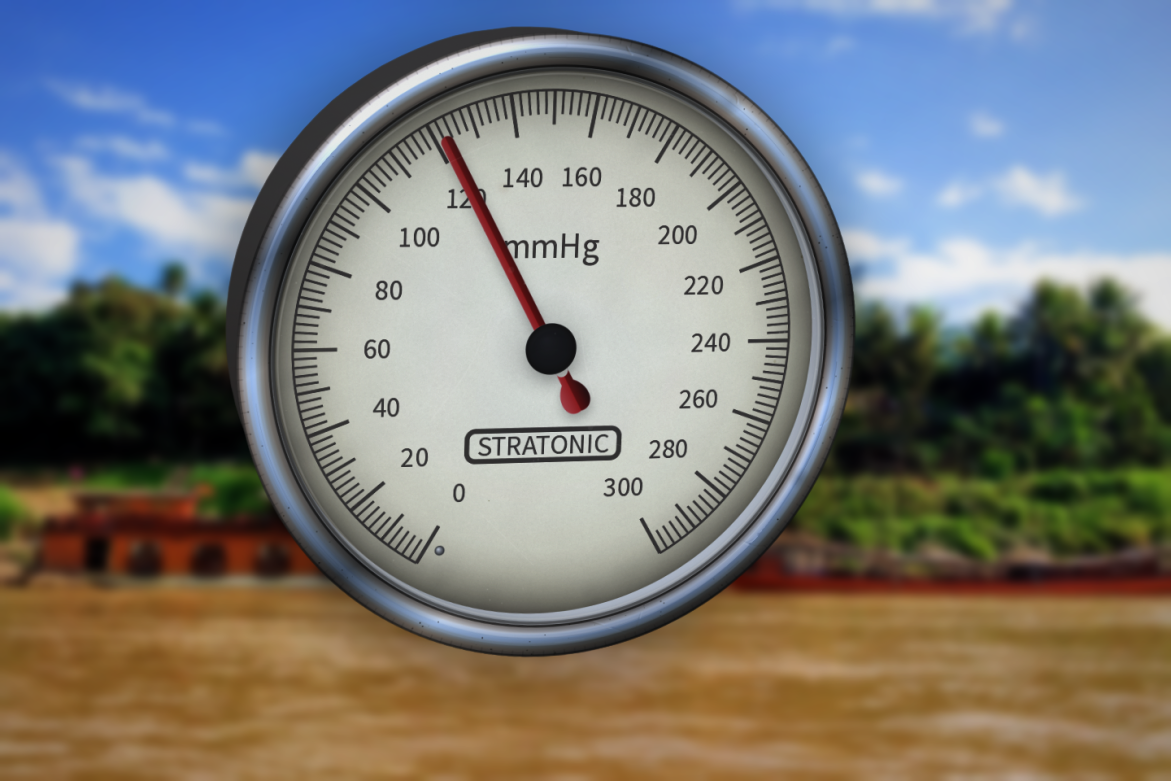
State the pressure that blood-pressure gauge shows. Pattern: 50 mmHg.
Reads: 122 mmHg
